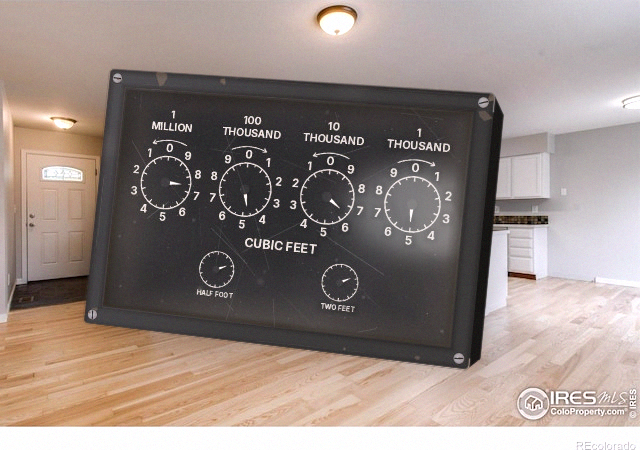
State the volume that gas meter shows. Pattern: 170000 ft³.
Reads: 746500 ft³
